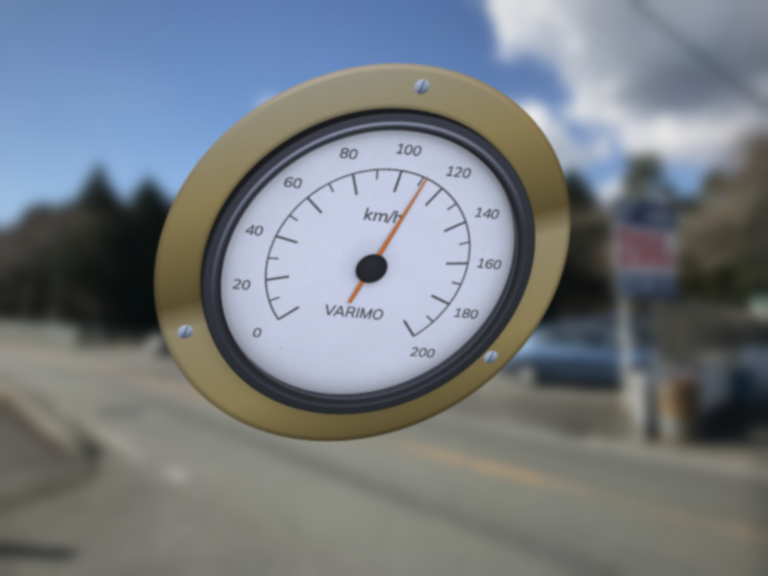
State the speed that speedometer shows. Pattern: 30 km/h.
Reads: 110 km/h
